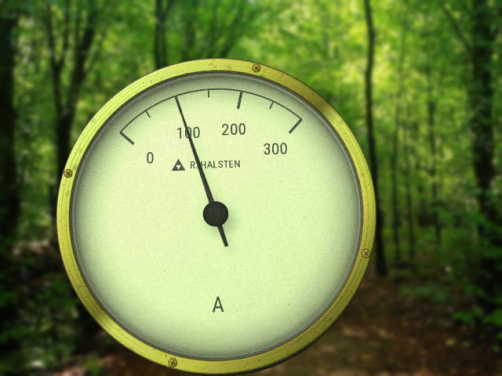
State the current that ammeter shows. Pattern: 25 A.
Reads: 100 A
